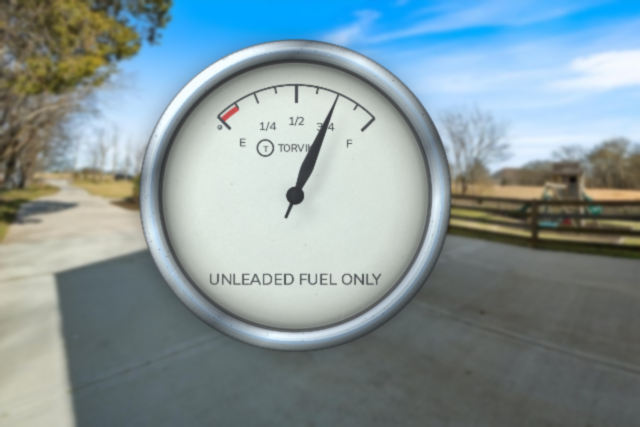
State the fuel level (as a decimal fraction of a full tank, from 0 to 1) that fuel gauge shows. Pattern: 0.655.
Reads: 0.75
